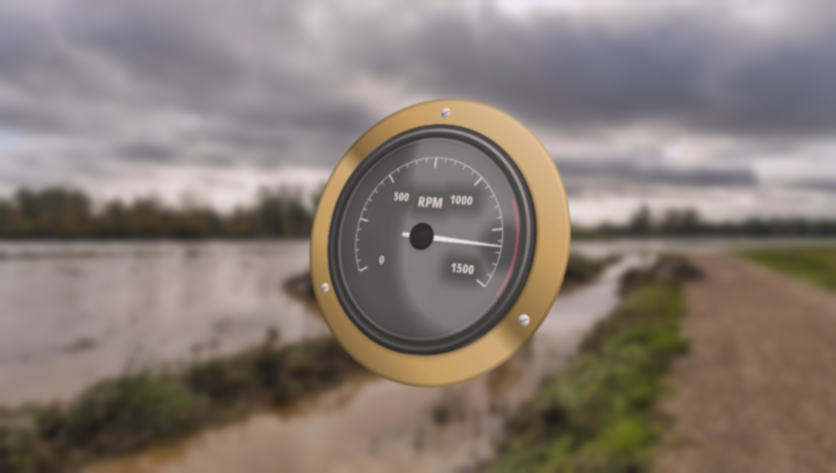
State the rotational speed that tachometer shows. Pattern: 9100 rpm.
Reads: 1325 rpm
